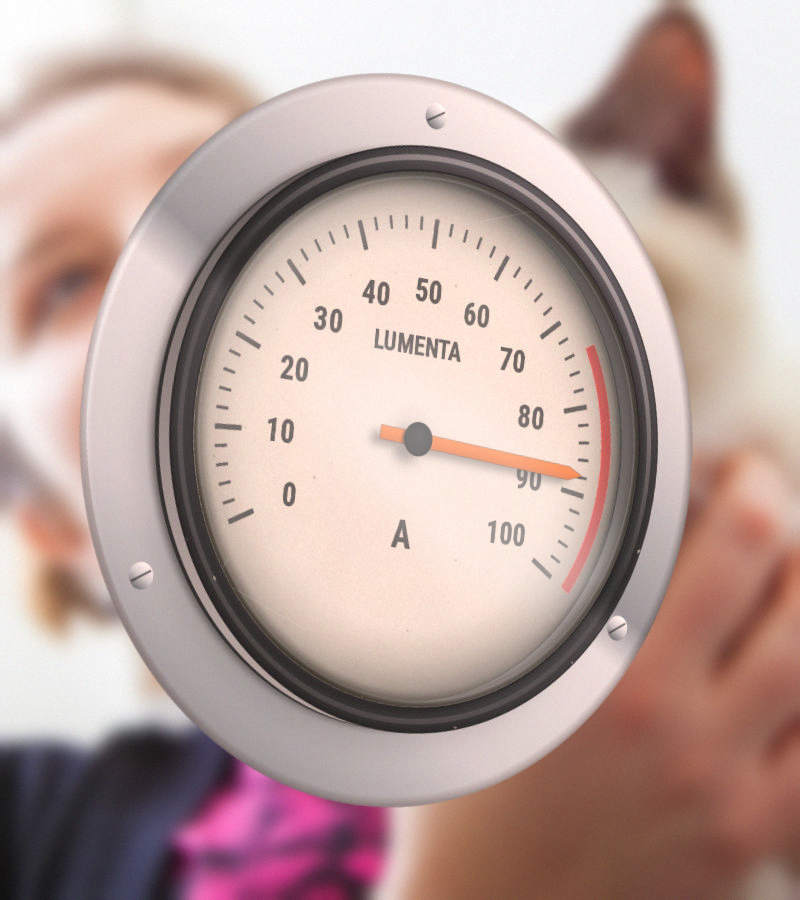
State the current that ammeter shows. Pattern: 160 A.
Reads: 88 A
